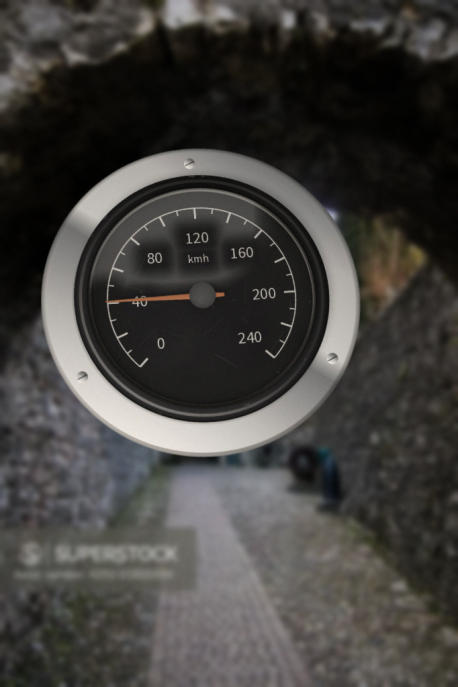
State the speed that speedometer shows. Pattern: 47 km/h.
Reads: 40 km/h
